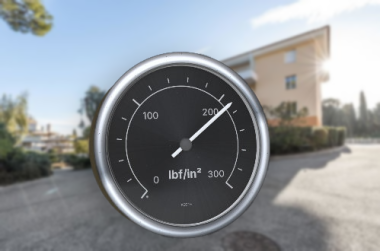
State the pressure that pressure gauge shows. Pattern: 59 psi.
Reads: 210 psi
